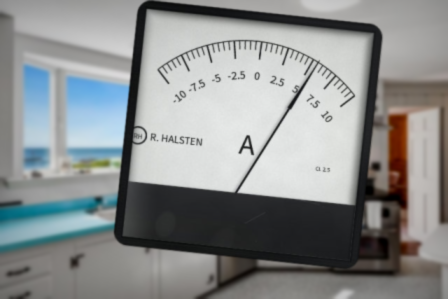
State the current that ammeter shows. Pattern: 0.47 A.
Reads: 5.5 A
